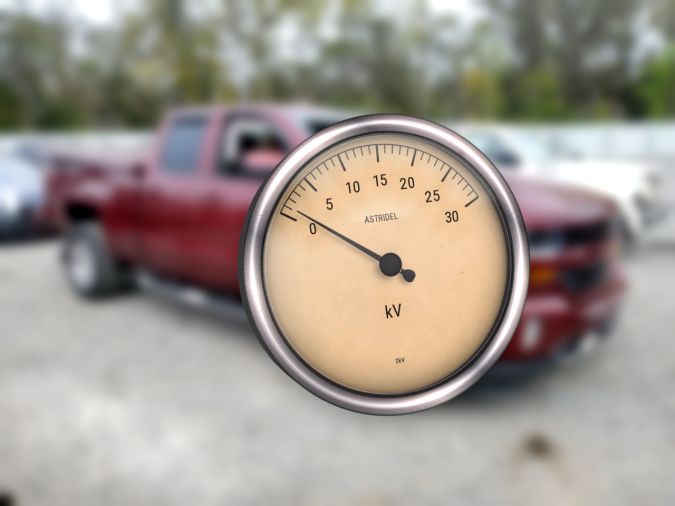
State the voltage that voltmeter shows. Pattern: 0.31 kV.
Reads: 1 kV
